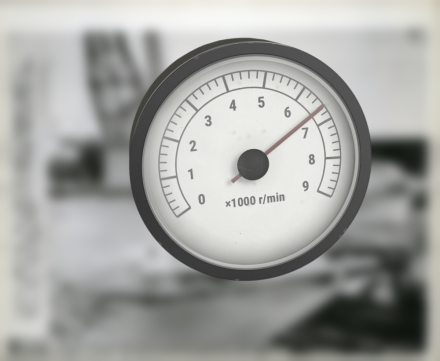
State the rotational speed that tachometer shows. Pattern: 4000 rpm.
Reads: 6600 rpm
